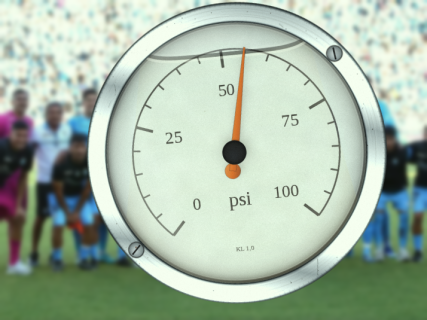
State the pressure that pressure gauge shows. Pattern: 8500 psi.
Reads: 55 psi
